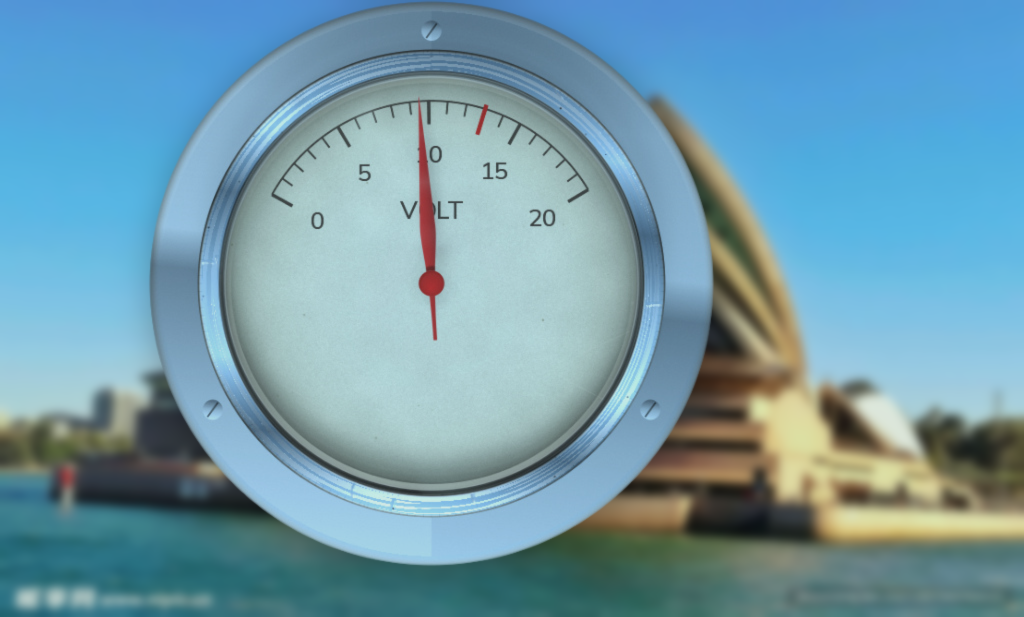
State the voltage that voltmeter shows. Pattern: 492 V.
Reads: 9.5 V
